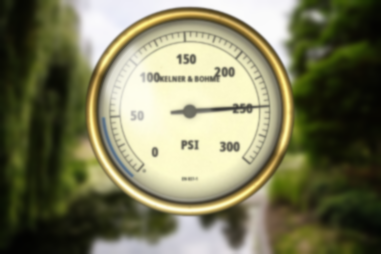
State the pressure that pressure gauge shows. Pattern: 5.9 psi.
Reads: 250 psi
